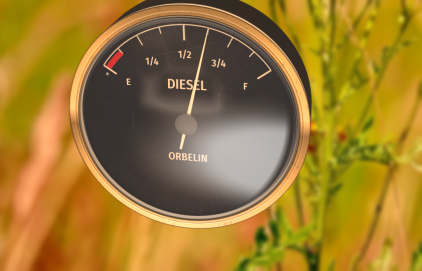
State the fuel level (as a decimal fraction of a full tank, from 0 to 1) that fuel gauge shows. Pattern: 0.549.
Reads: 0.625
